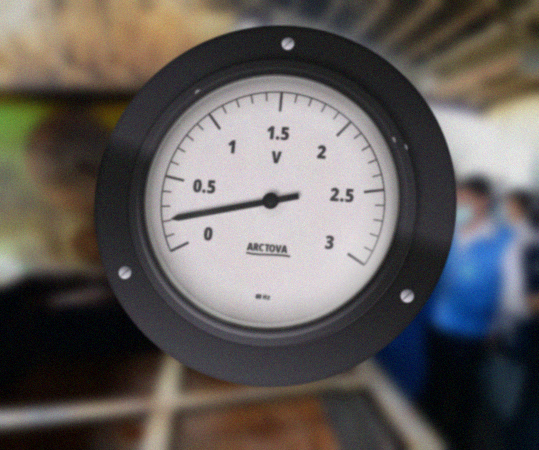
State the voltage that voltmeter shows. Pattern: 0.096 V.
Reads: 0.2 V
